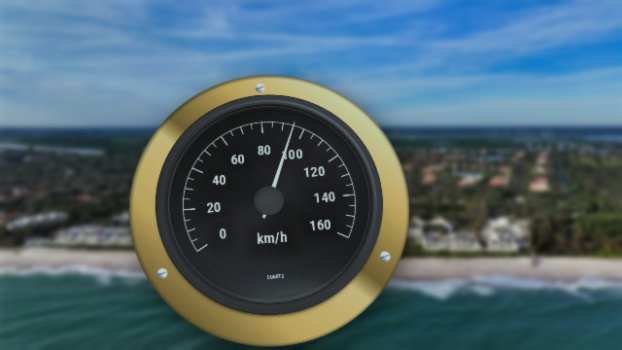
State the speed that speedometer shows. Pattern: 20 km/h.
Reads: 95 km/h
